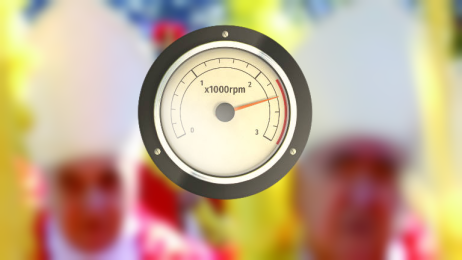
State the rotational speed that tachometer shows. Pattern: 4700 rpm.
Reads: 2400 rpm
